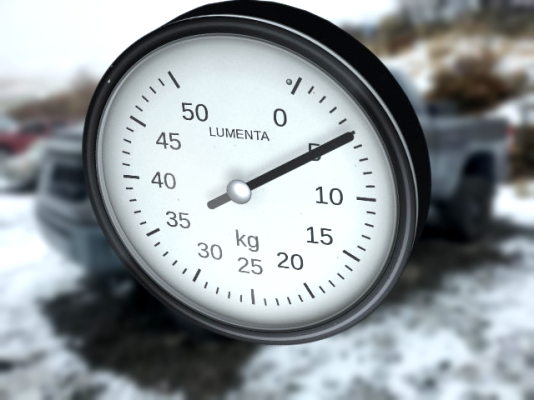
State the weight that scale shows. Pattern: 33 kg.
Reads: 5 kg
